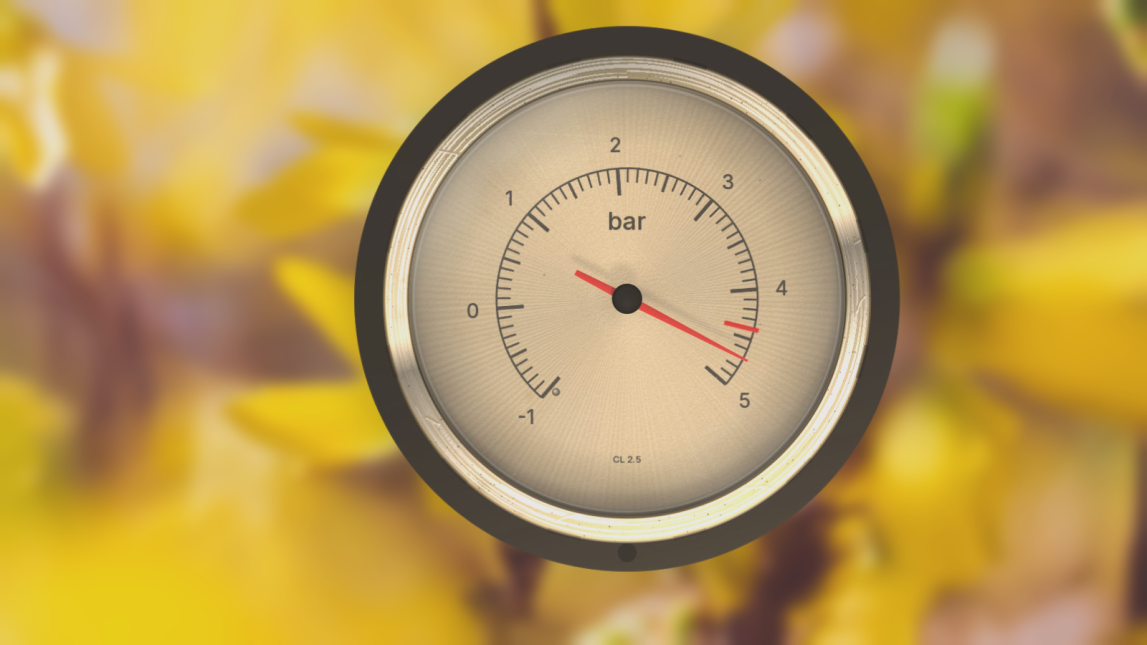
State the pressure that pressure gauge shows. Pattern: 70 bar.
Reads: 4.7 bar
